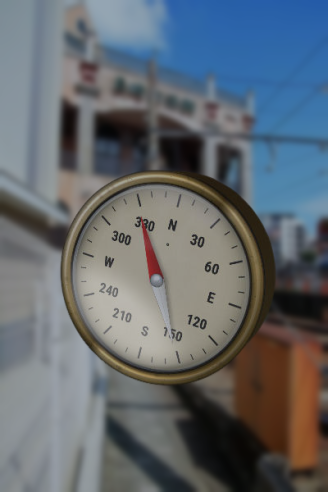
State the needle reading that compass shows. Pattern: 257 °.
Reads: 330 °
